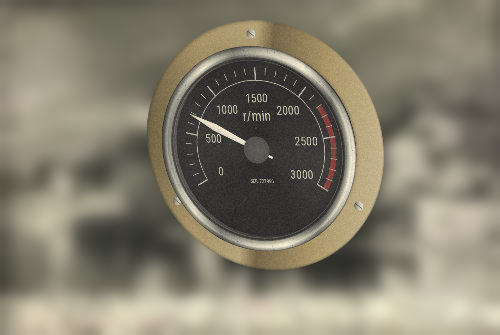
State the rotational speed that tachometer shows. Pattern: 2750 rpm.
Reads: 700 rpm
